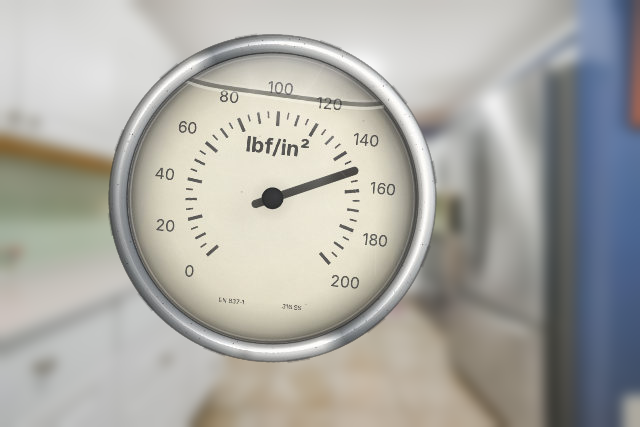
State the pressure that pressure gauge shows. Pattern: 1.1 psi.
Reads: 150 psi
